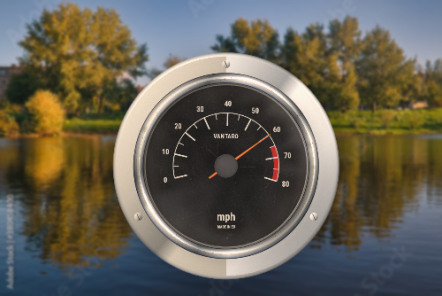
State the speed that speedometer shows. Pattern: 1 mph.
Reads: 60 mph
